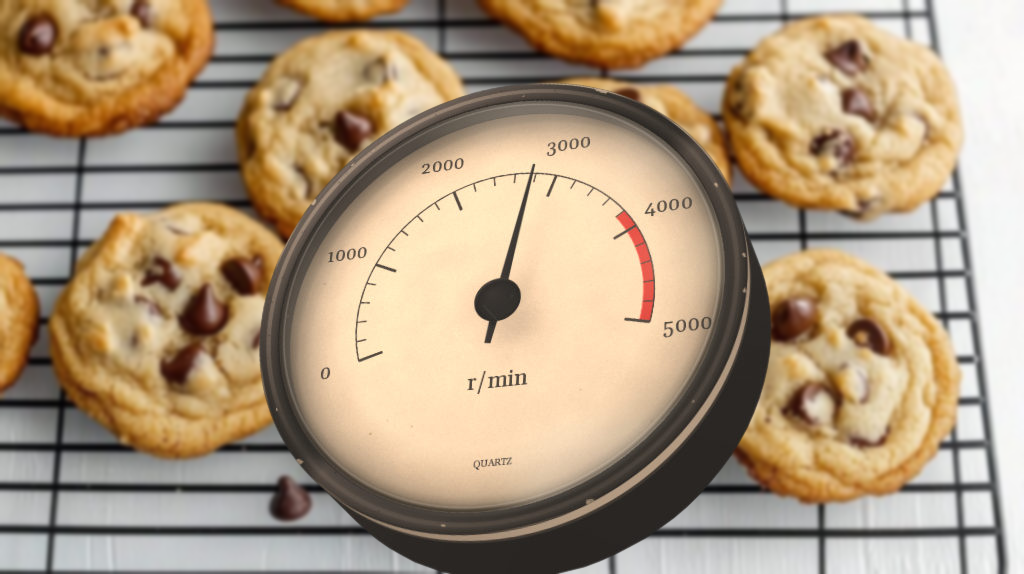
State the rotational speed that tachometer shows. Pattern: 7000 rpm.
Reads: 2800 rpm
